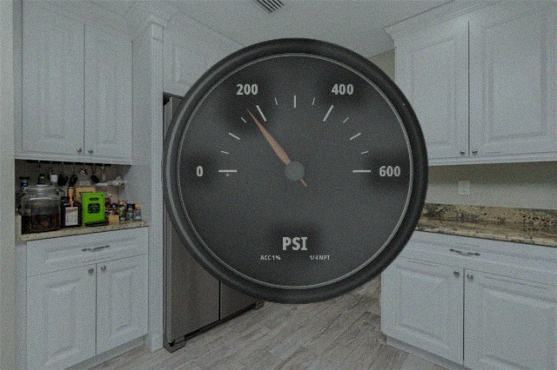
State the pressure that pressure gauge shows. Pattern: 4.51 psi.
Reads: 175 psi
